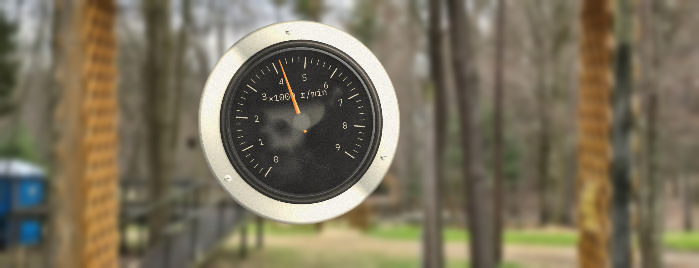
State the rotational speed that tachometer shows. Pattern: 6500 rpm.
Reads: 4200 rpm
